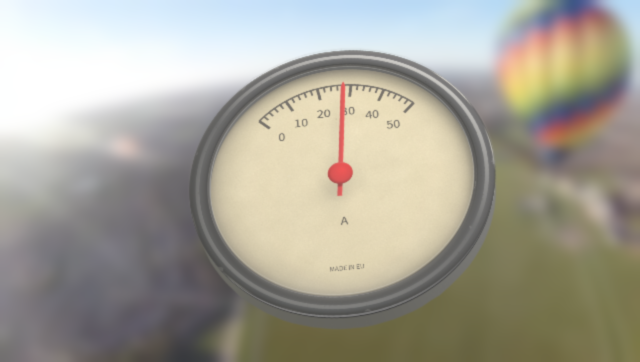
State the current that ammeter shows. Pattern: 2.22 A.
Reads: 28 A
